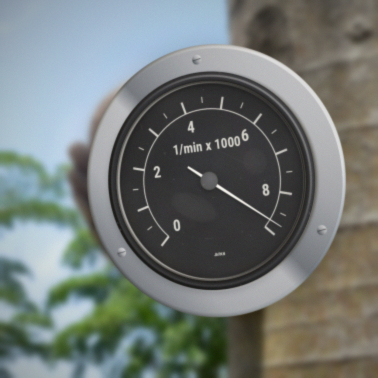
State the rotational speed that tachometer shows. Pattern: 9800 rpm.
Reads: 8750 rpm
